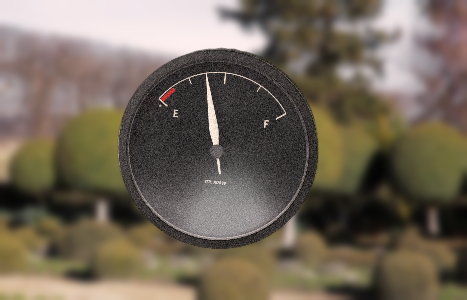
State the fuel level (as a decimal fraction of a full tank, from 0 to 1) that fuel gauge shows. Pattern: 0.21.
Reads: 0.375
